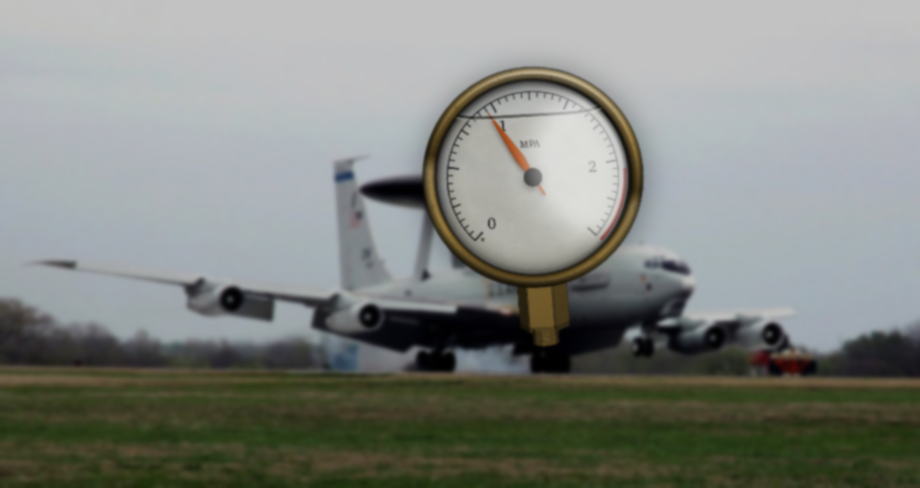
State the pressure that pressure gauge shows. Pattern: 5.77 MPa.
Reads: 0.95 MPa
